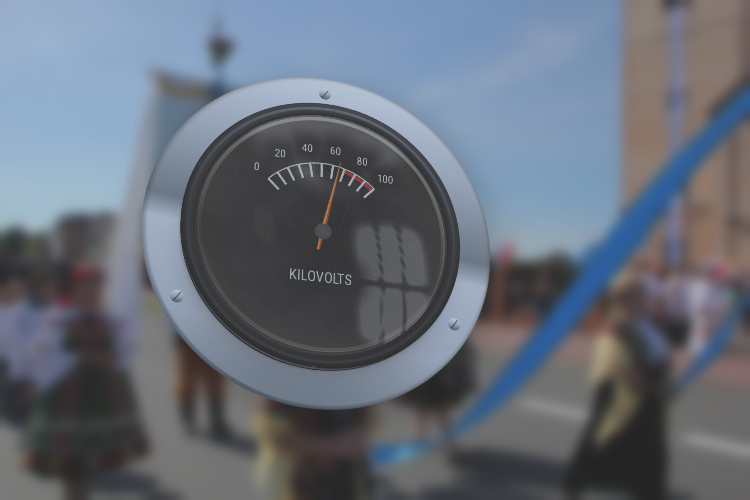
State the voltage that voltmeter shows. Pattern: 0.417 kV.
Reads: 65 kV
